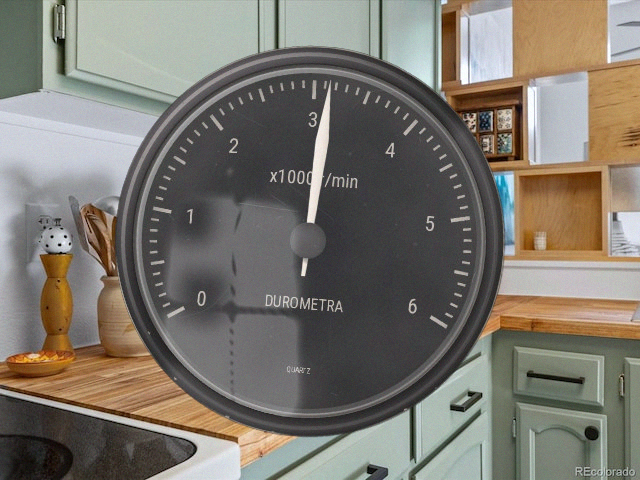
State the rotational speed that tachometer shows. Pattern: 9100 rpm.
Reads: 3150 rpm
